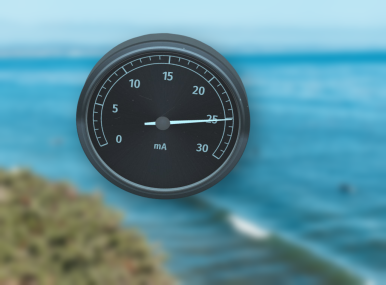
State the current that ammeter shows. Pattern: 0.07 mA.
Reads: 25 mA
